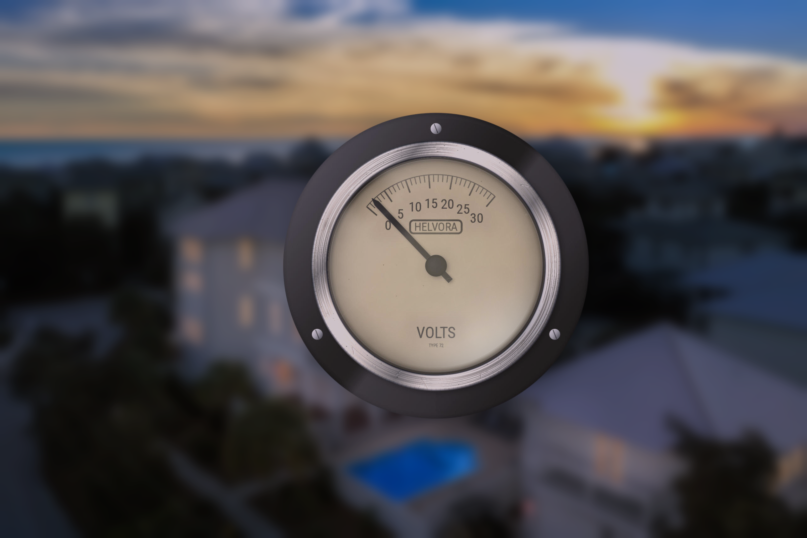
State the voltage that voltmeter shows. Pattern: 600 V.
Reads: 2 V
